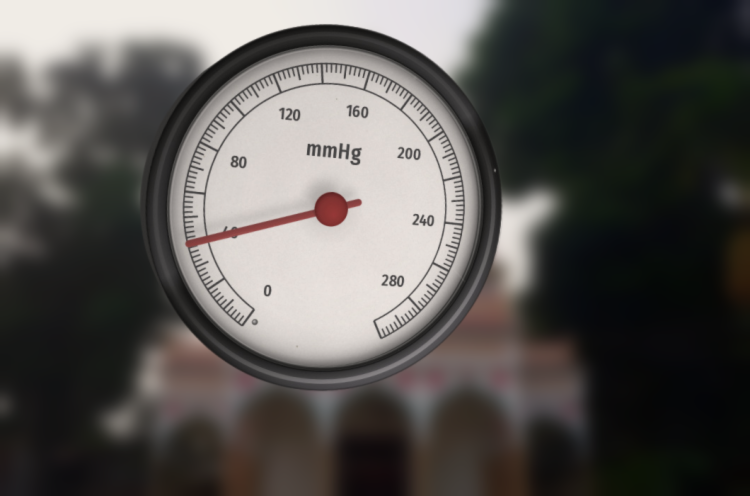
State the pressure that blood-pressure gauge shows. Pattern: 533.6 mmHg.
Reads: 40 mmHg
